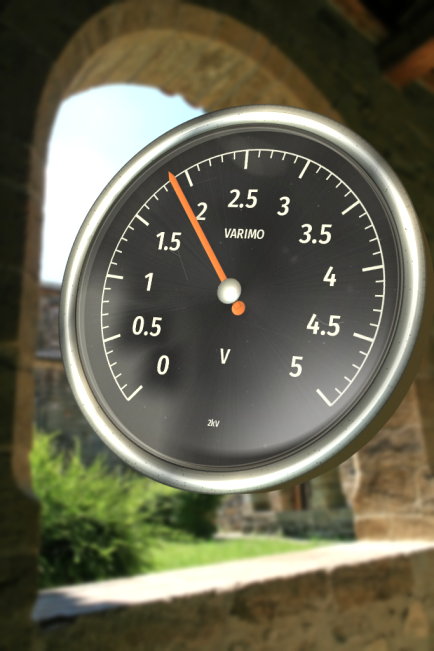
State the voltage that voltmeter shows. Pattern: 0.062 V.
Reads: 1.9 V
